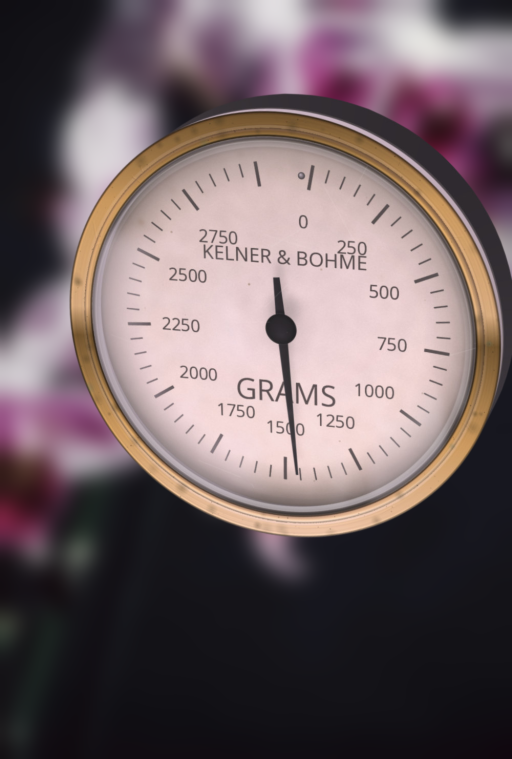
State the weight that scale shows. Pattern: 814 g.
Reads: 1450 g
